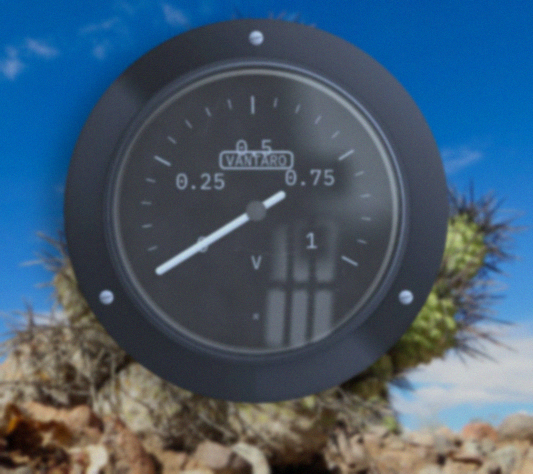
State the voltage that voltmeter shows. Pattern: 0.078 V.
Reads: 0 V
